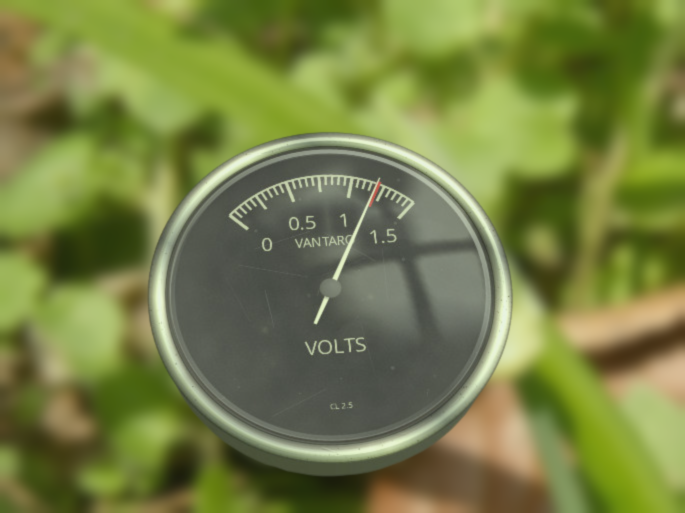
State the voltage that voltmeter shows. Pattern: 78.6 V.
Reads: 1.2 V
